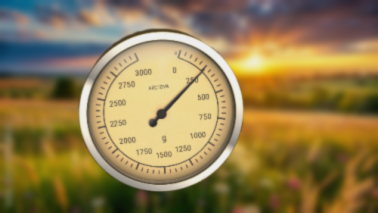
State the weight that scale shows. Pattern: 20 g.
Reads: 250 g
